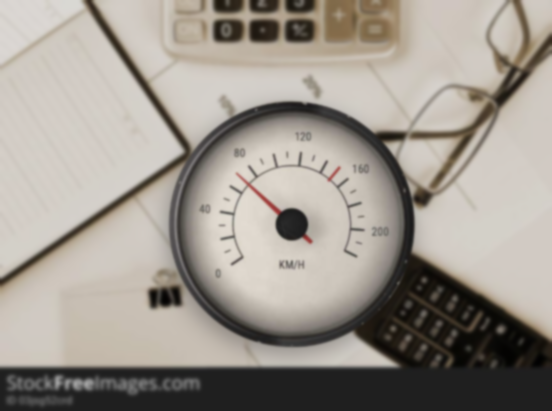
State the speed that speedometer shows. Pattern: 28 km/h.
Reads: 70 km/h
